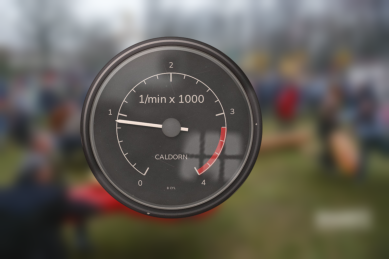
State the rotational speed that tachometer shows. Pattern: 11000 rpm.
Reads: 900 rpm
